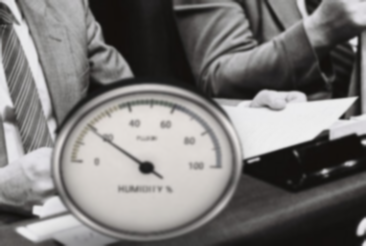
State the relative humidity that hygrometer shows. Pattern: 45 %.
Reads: 20 %
